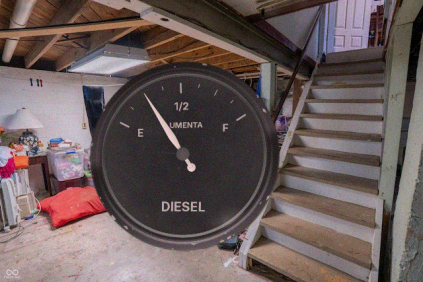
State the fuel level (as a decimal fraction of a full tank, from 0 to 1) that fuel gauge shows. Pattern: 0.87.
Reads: 0.25
